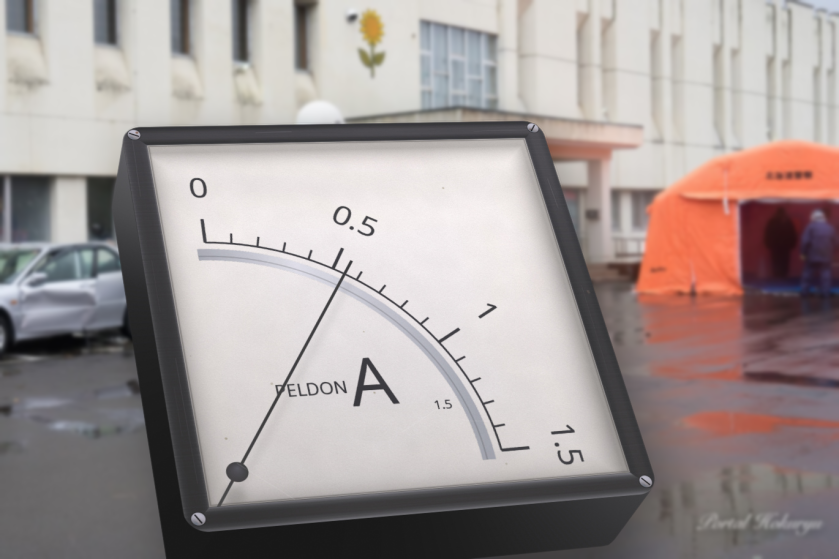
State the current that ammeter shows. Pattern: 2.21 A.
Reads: 0.55 A
